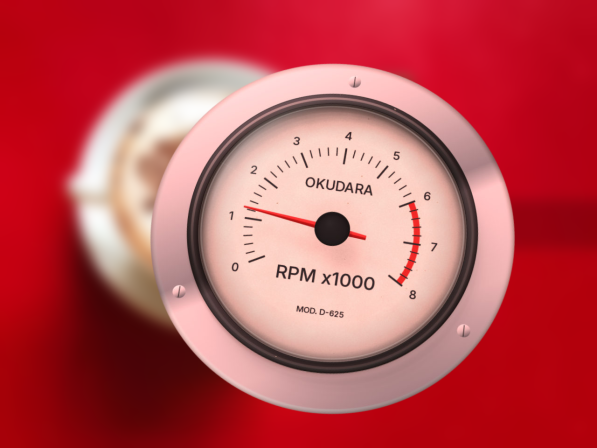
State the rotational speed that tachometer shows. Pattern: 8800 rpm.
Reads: 1200 rpm
